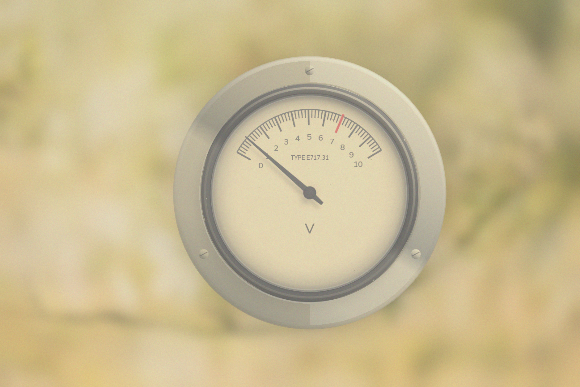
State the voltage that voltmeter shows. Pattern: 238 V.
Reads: 1 V
